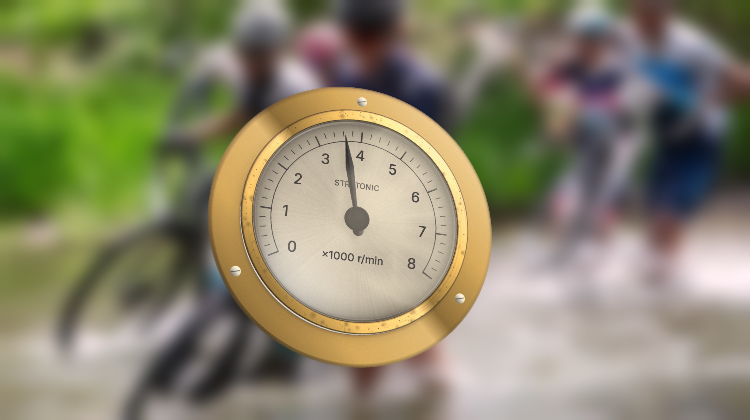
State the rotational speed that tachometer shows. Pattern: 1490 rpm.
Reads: 3600 rpm
